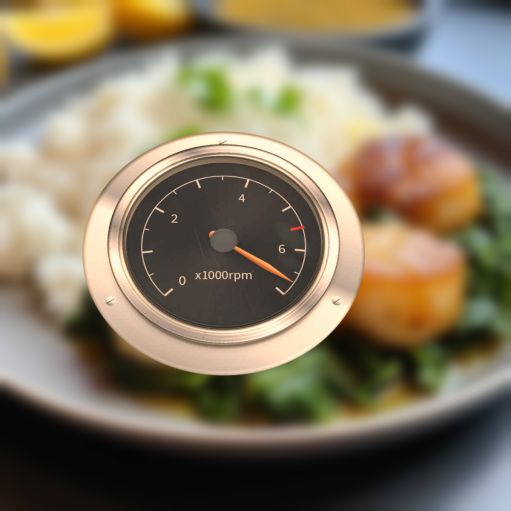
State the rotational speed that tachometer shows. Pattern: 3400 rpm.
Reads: 6750 rpm
